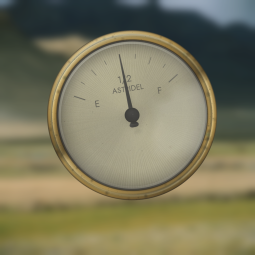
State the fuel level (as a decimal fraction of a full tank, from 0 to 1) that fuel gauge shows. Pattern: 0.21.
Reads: 0.5
